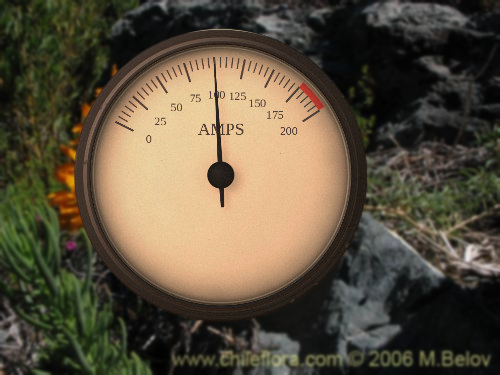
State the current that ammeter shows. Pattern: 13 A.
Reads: 100 A
